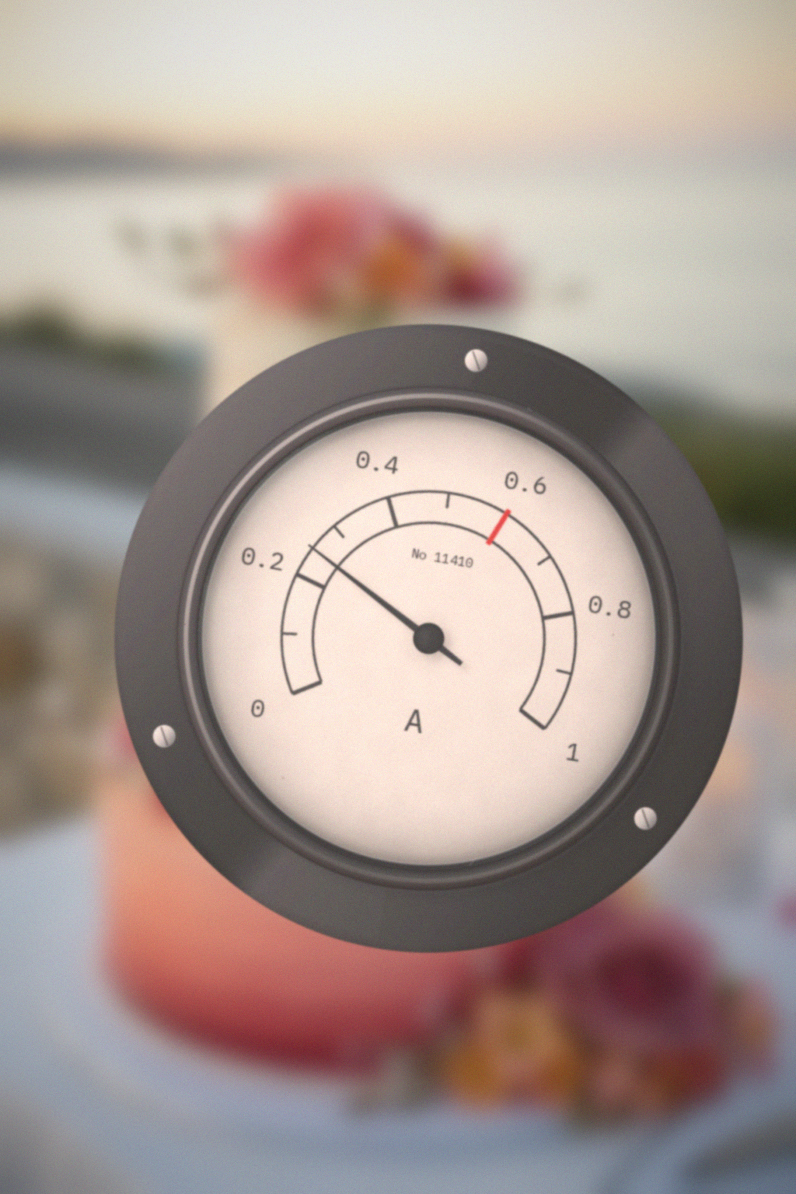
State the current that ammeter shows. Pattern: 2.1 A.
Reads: 0.25 A
